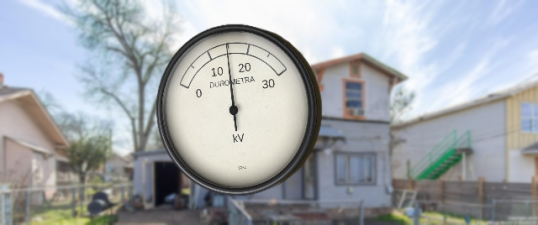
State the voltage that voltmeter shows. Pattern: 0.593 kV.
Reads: 15 kV
